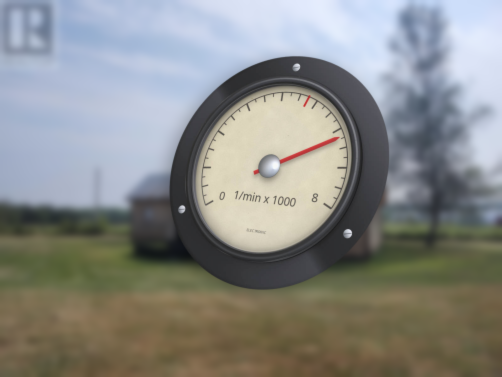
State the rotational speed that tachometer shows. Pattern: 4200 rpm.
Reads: 6250 rpm
